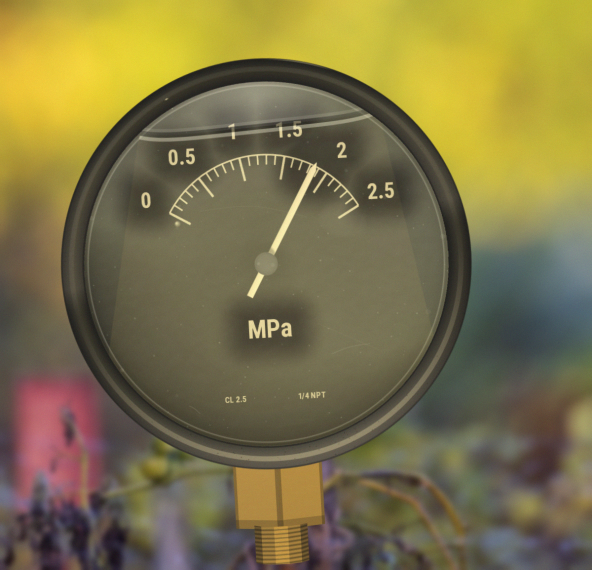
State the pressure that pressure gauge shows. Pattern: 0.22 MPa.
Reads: 1.85 MPa
